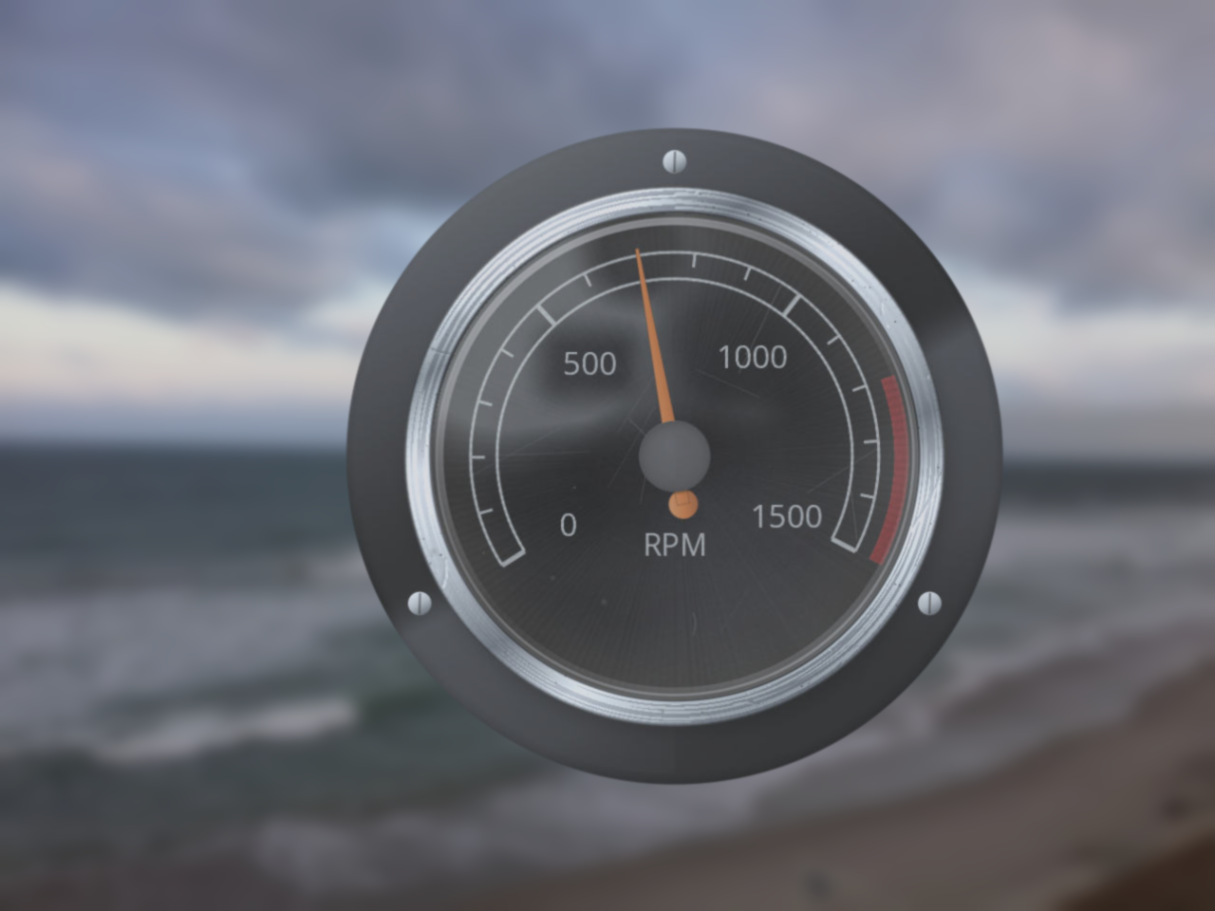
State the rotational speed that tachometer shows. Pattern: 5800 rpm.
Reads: 700 rpm
